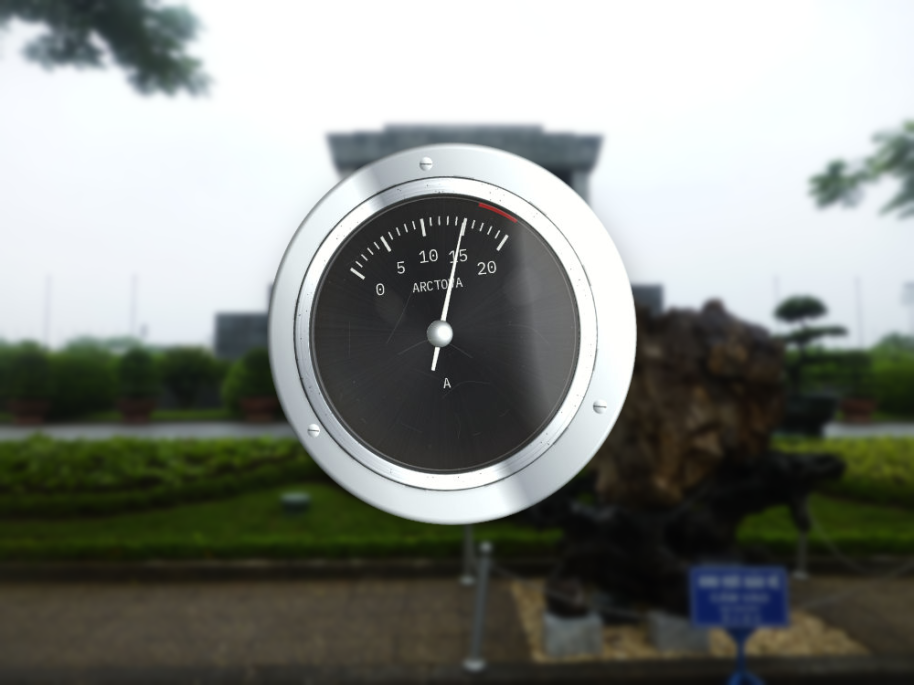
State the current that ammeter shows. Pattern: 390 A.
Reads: 15 A
